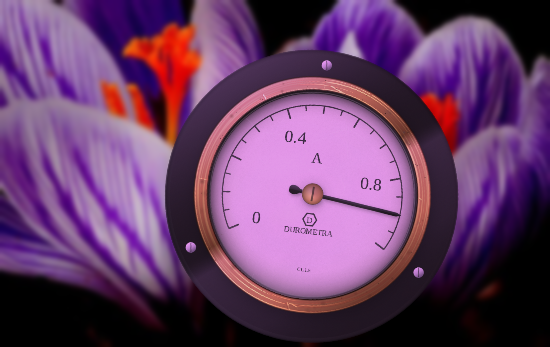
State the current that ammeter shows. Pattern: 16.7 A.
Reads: 0.9 A
